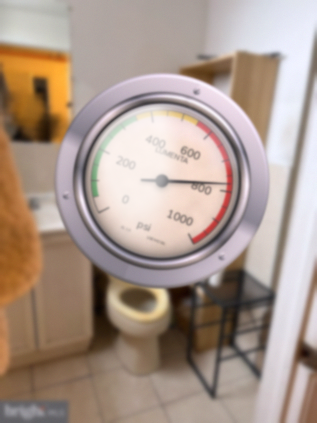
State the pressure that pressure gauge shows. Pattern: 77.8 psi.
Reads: 775 psi
